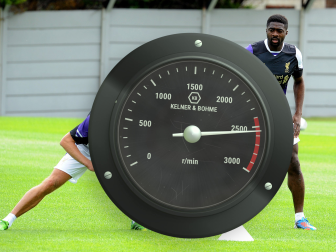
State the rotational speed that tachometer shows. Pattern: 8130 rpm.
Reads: 2550 rpm
